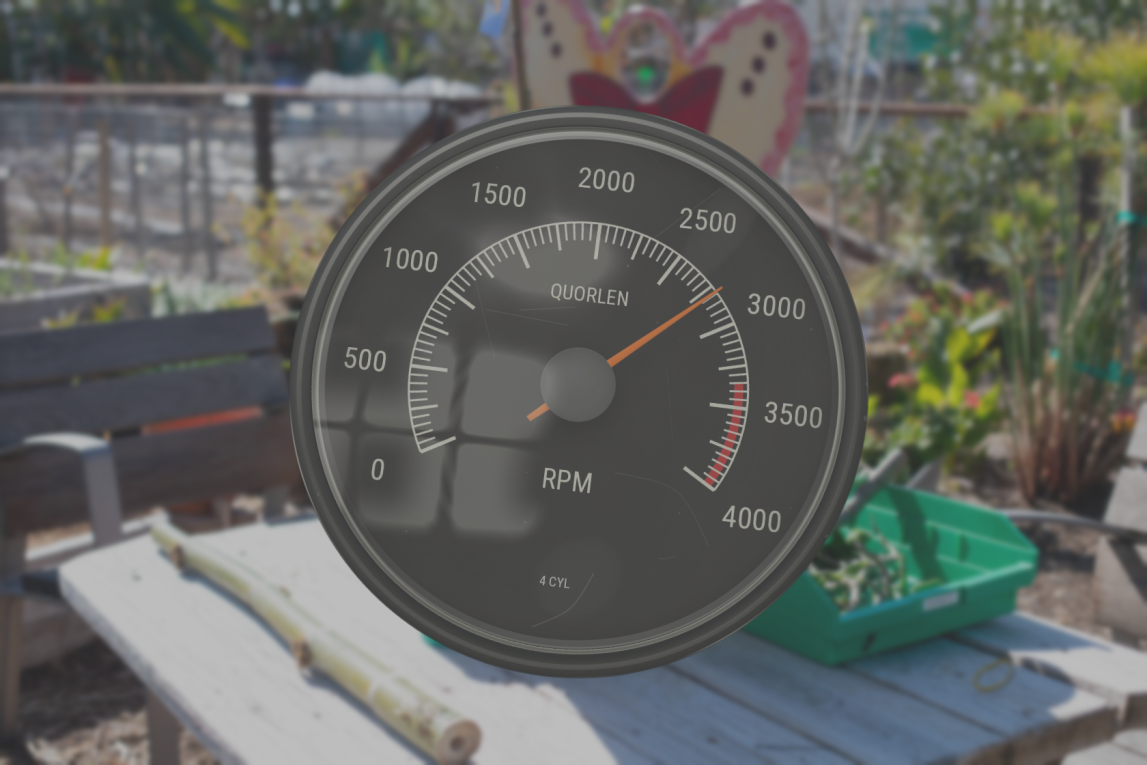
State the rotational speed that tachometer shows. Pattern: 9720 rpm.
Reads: 2800 rpm
